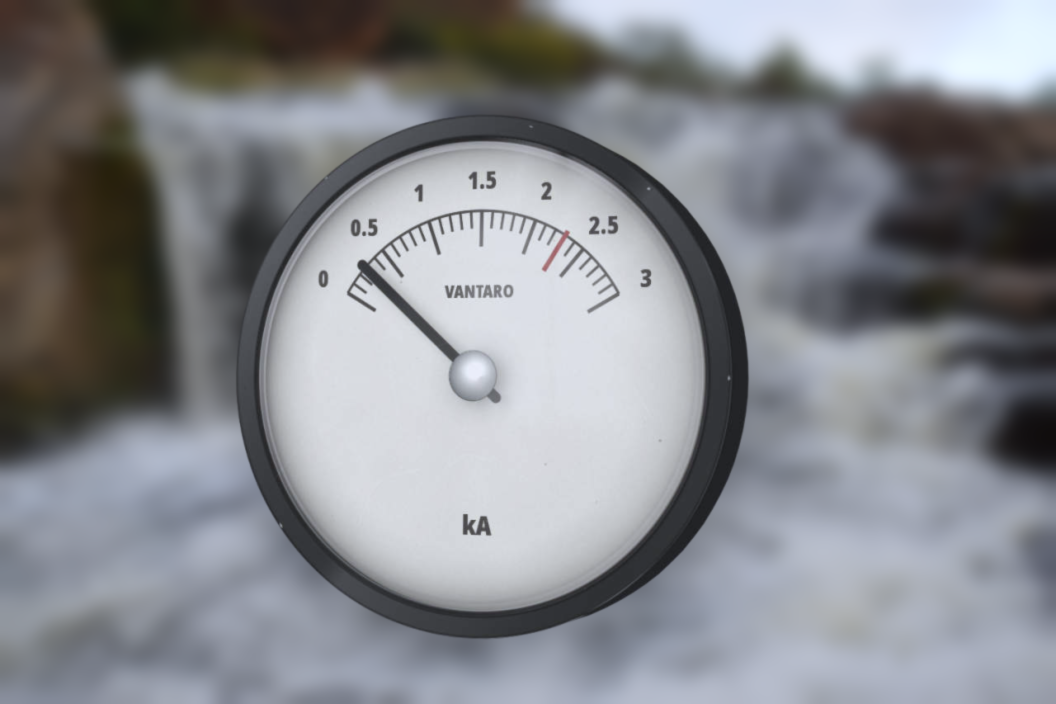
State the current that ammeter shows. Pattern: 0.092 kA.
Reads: 0.3 kA
